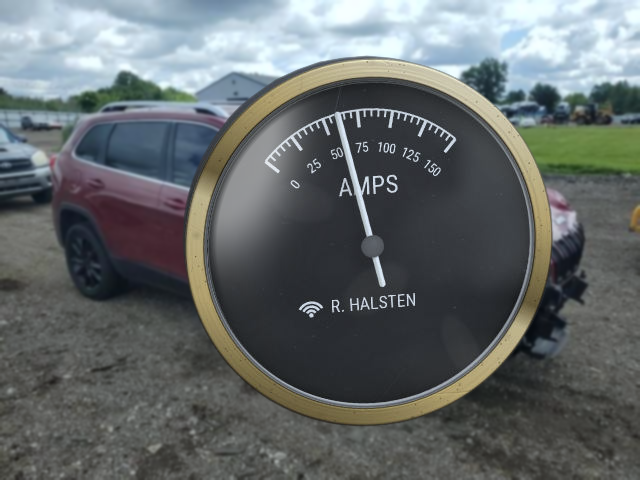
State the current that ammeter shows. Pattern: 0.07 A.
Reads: 60 A
